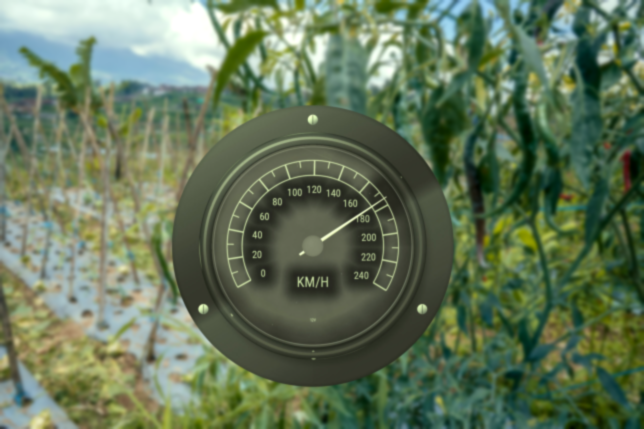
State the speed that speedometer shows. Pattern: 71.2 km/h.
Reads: 175 km/h
